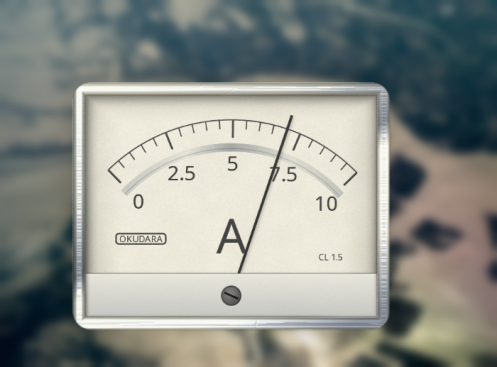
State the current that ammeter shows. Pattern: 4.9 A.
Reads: 7 A
